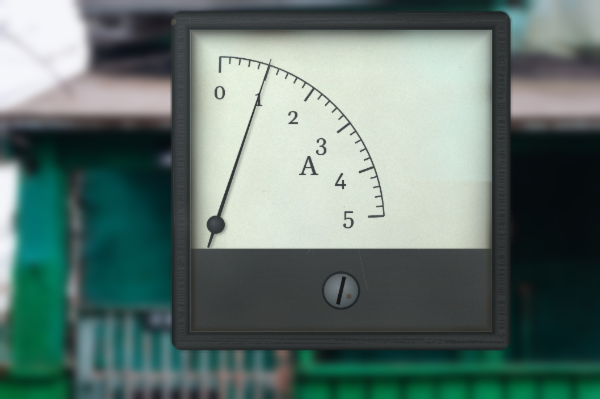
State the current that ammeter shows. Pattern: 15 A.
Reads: 1 A
